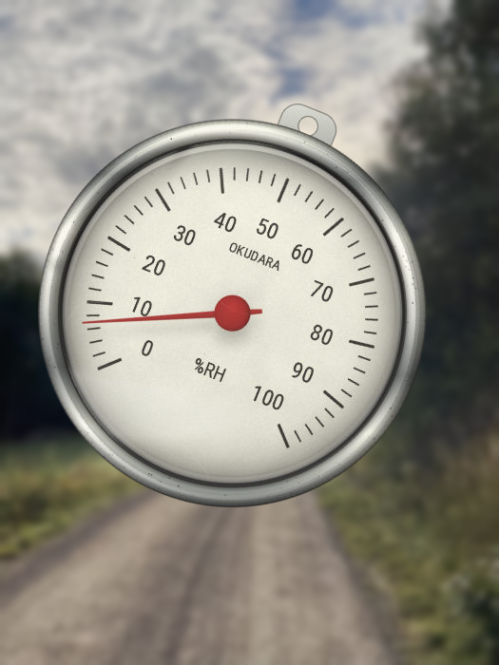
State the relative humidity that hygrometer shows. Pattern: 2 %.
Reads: 7 %
